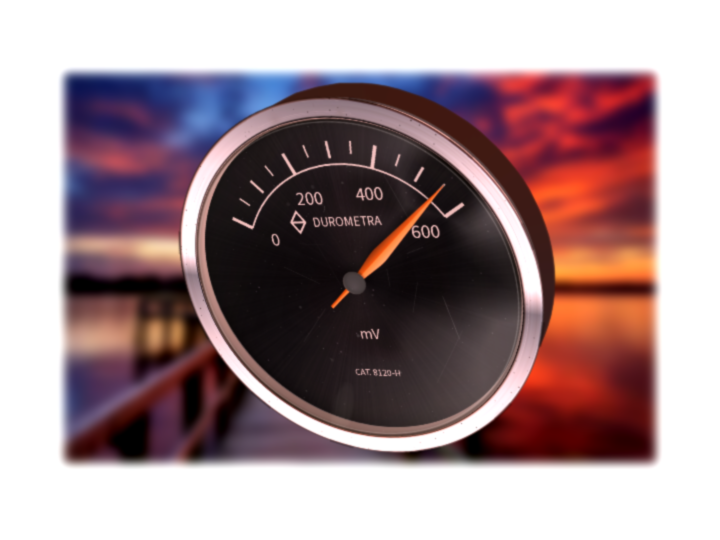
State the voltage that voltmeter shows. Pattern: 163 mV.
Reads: 550 mV
